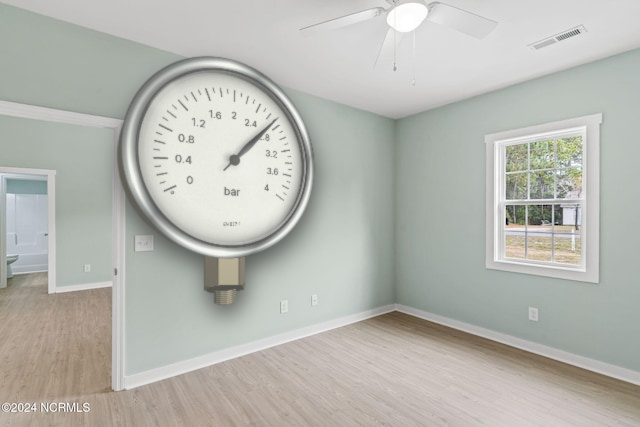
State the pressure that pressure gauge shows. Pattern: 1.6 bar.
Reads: 2.7 bar
